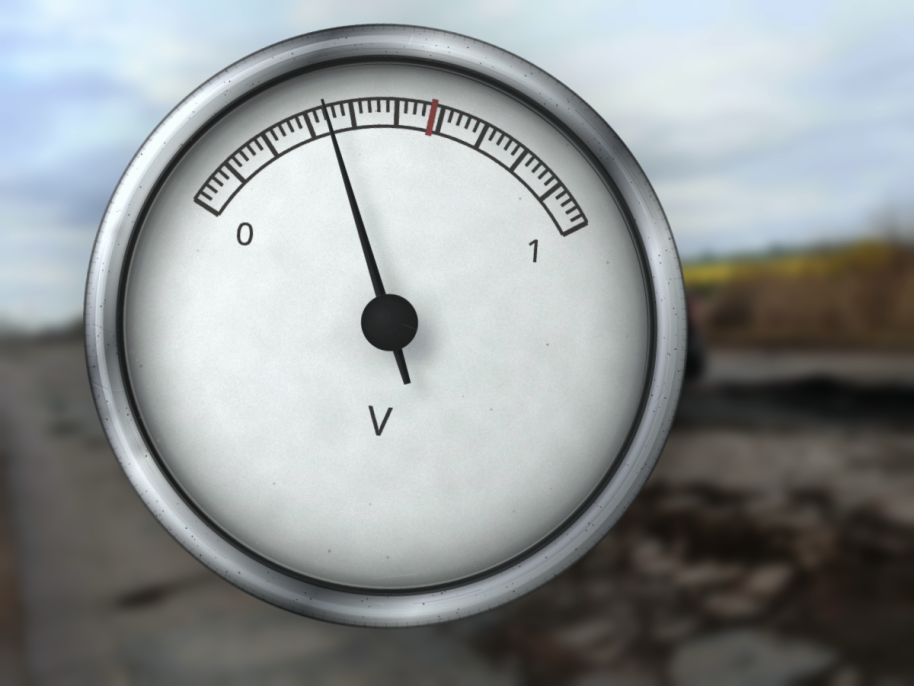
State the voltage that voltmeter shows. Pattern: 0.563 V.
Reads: 0.34 V
